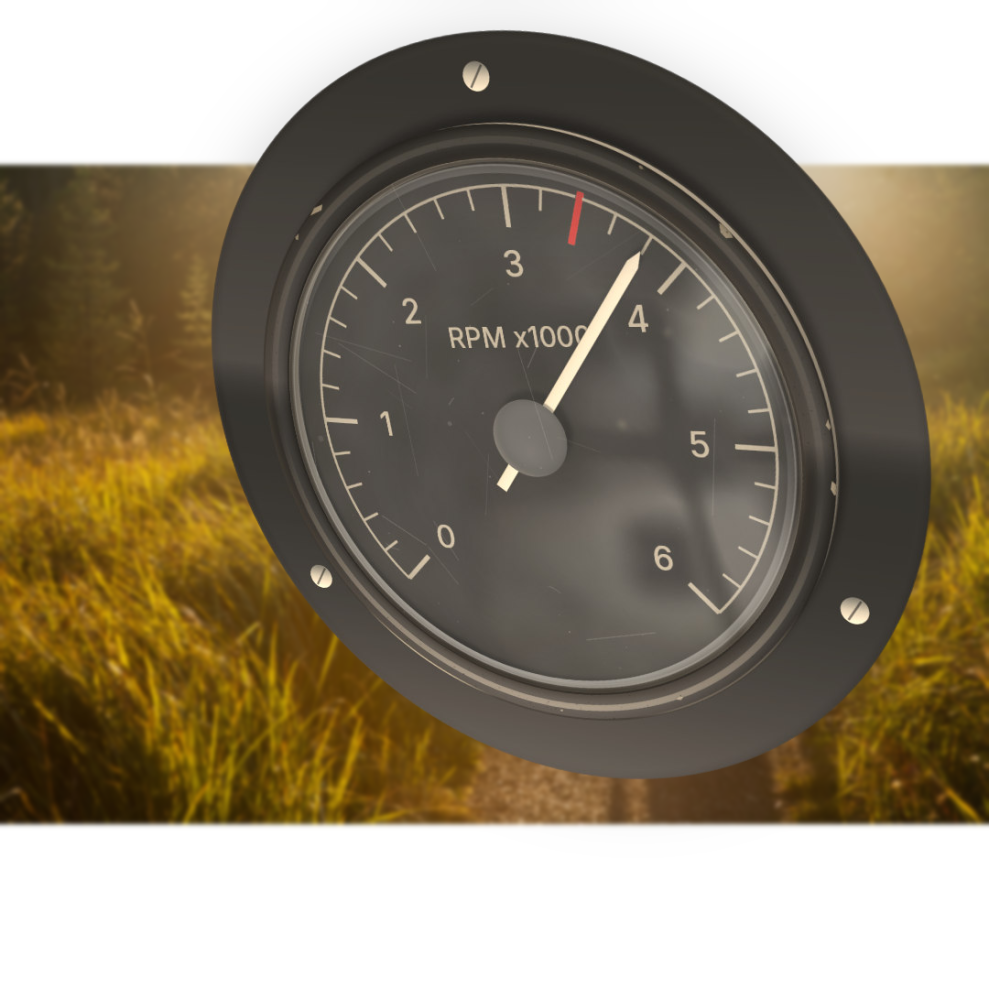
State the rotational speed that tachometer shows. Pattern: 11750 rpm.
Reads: 3800 rpm
